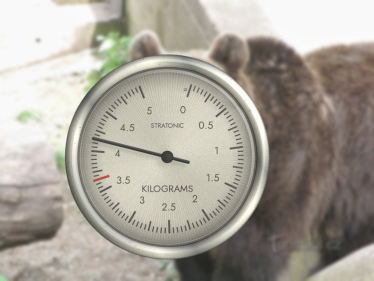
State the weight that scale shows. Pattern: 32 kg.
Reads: 4.15 kg
